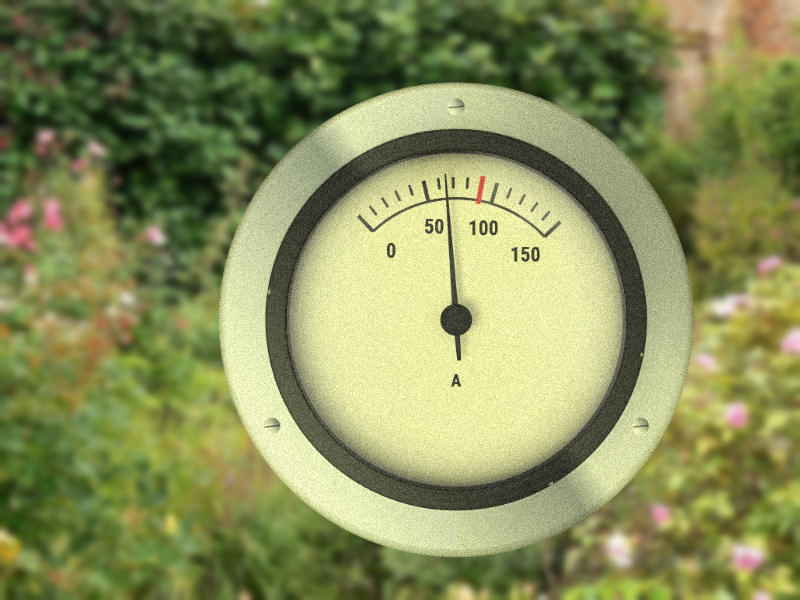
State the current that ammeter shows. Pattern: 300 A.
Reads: 65 A
